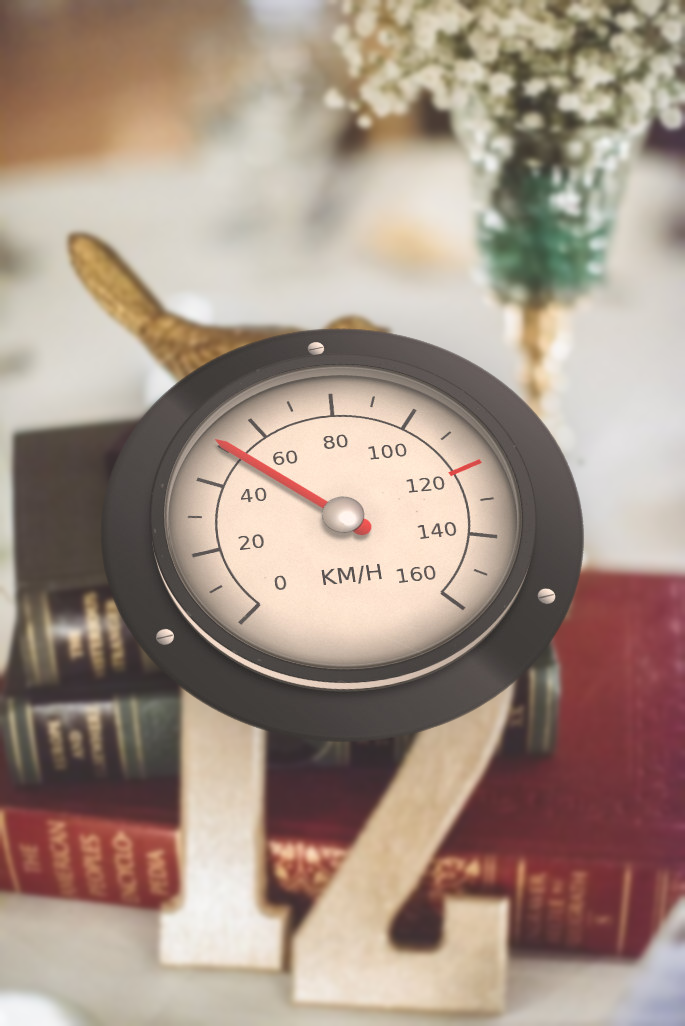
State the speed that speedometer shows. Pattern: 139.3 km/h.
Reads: 50 km/h
